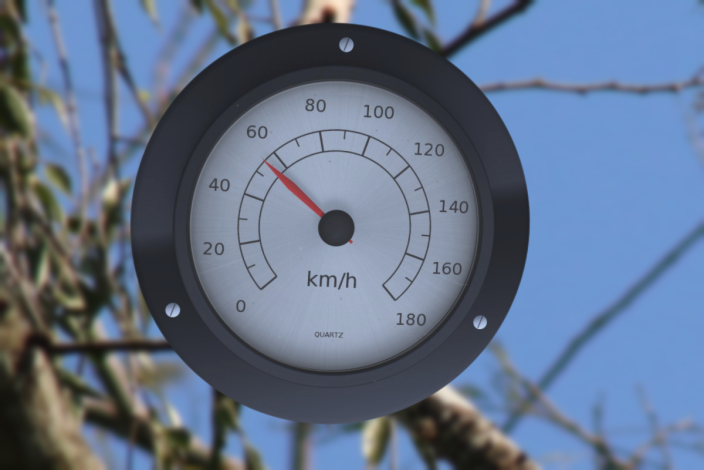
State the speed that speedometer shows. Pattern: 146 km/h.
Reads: 55 km/h
